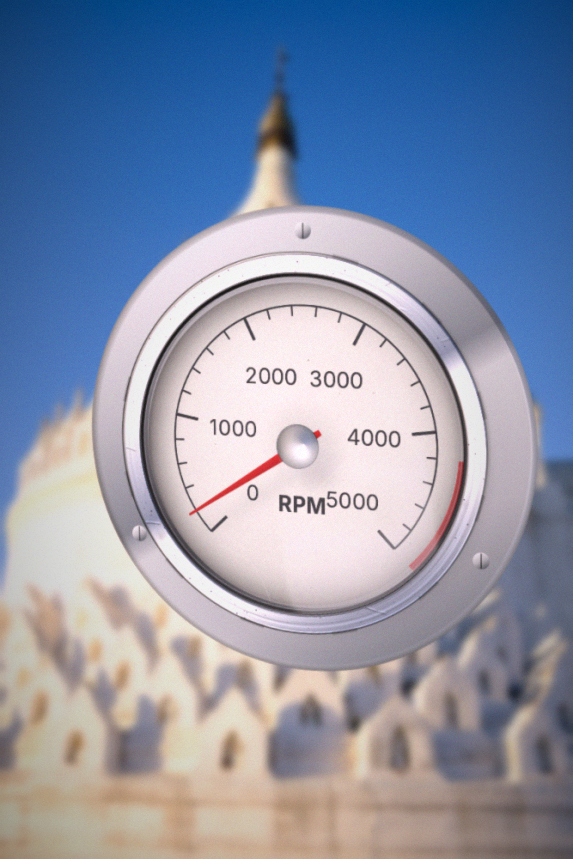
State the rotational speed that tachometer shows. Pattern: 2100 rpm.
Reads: 200 rpm
